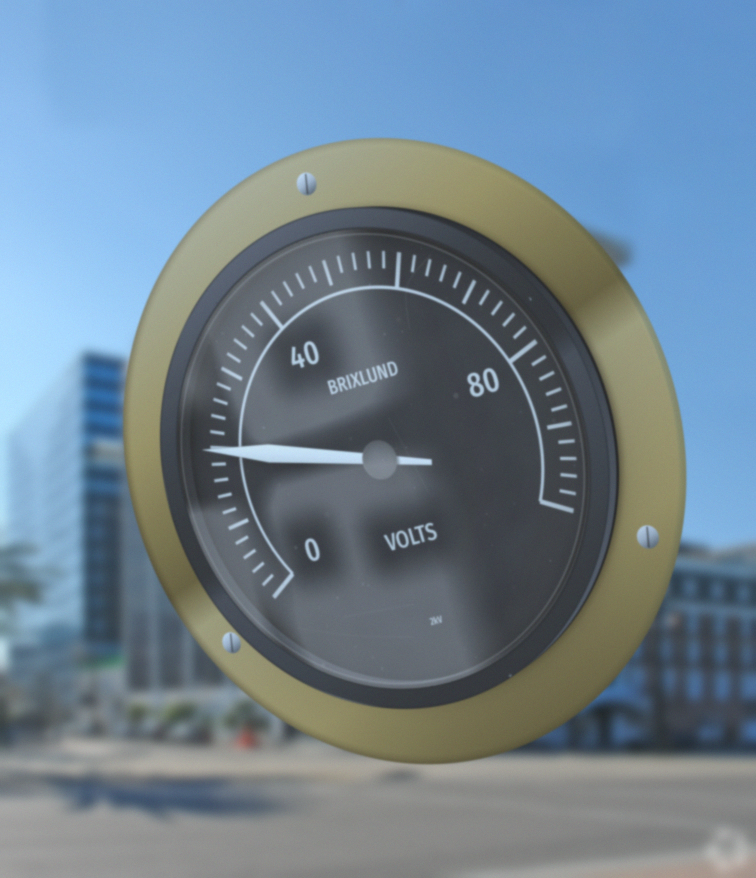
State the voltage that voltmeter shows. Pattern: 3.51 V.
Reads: 20 V
